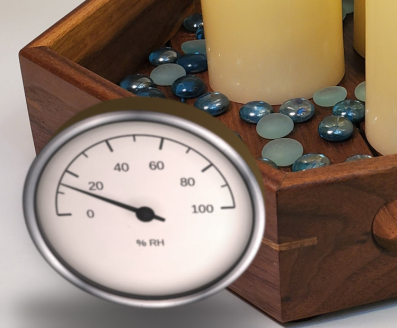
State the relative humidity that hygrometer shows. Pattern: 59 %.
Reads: 15 %
